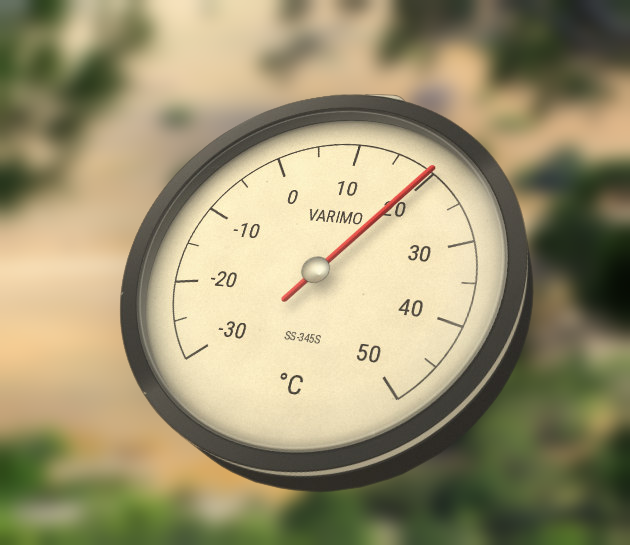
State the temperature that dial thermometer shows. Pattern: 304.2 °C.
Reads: 20 °C
